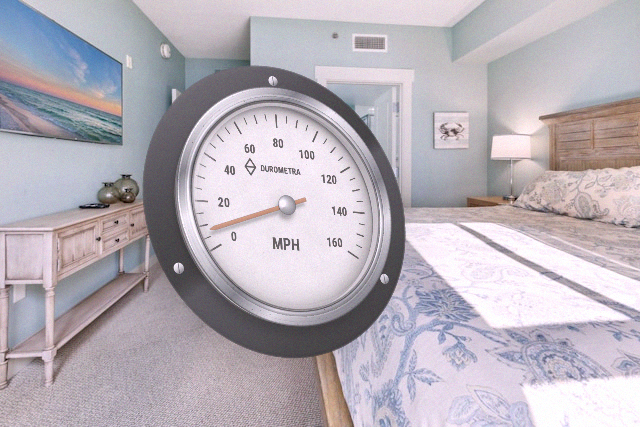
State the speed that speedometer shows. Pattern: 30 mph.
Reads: 7.5 mph
